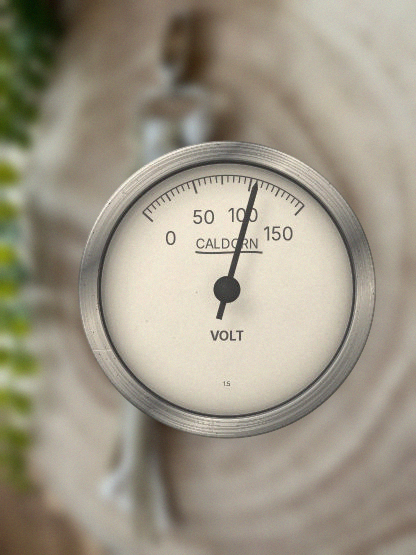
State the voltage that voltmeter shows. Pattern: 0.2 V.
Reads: 105 V
